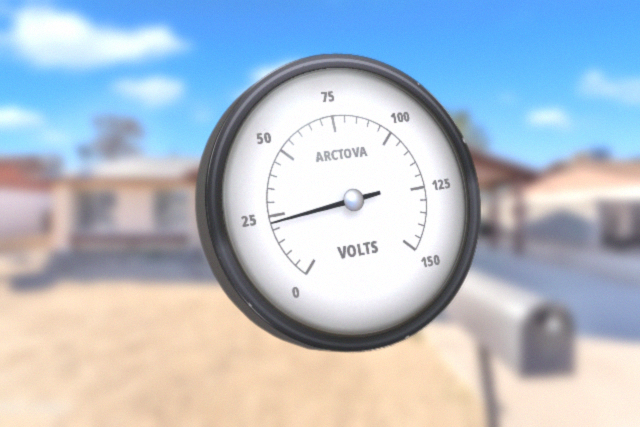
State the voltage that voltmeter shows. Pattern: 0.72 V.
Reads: 22.5 V
